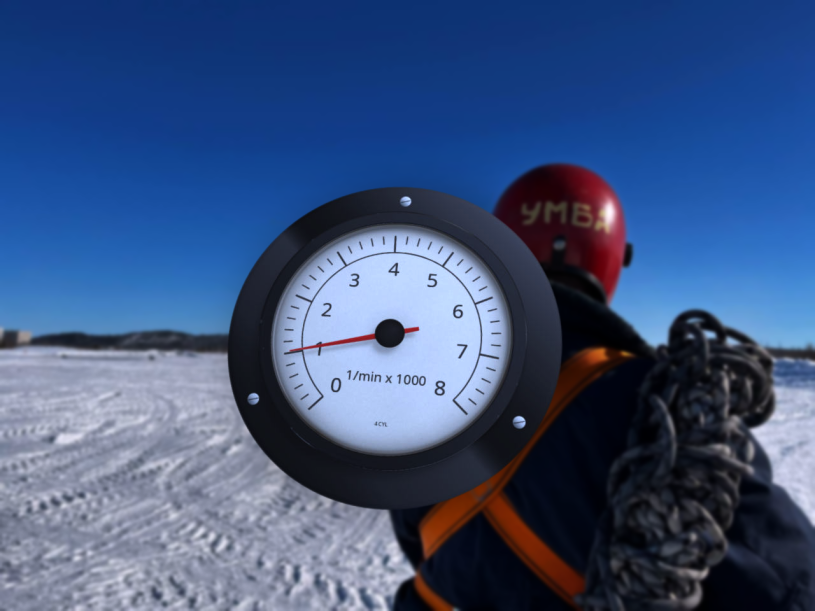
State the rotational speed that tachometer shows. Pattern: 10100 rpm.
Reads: 1000 rpm
